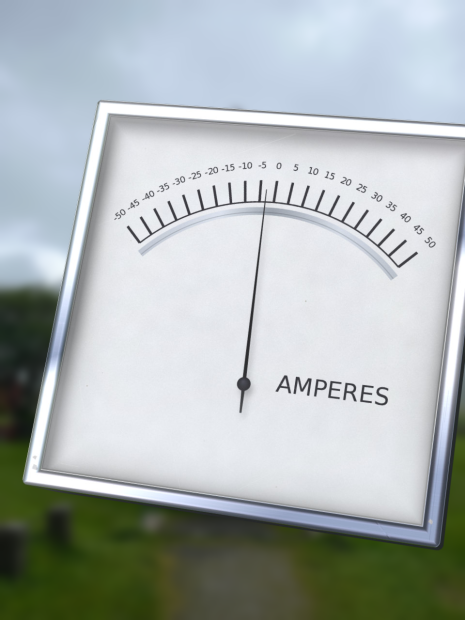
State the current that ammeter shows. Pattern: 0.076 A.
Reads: -2.5 A
